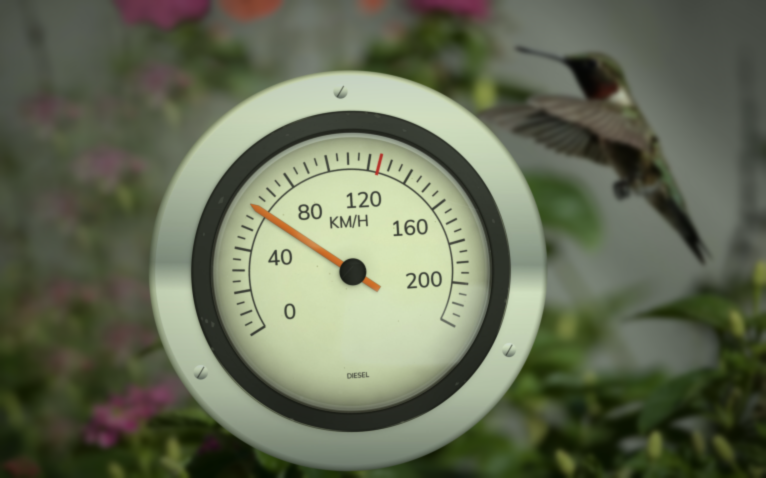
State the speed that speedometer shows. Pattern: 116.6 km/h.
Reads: 60 km/h
